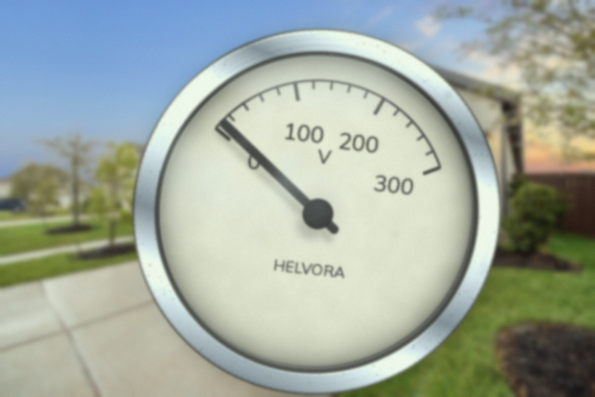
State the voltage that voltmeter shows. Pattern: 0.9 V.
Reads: 10 V
